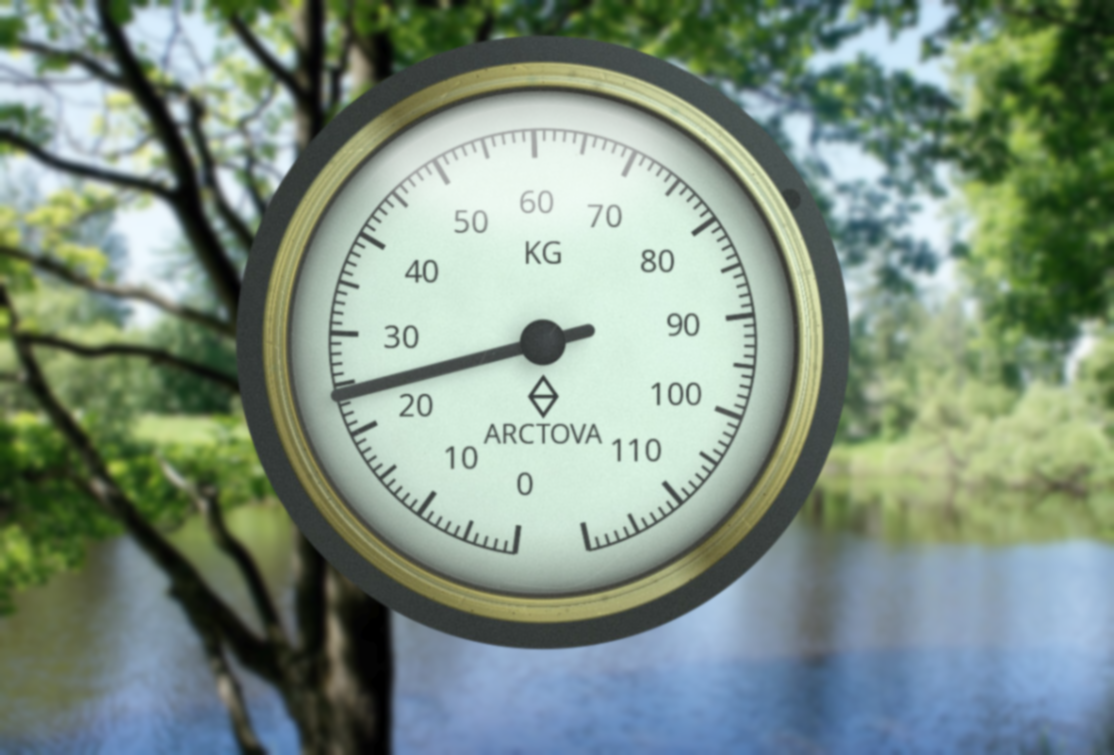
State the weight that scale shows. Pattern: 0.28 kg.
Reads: 24 kg
